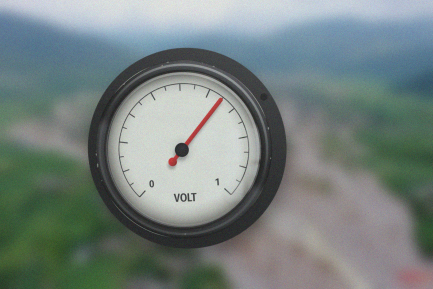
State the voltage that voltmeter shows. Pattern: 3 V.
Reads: 0.65 V
